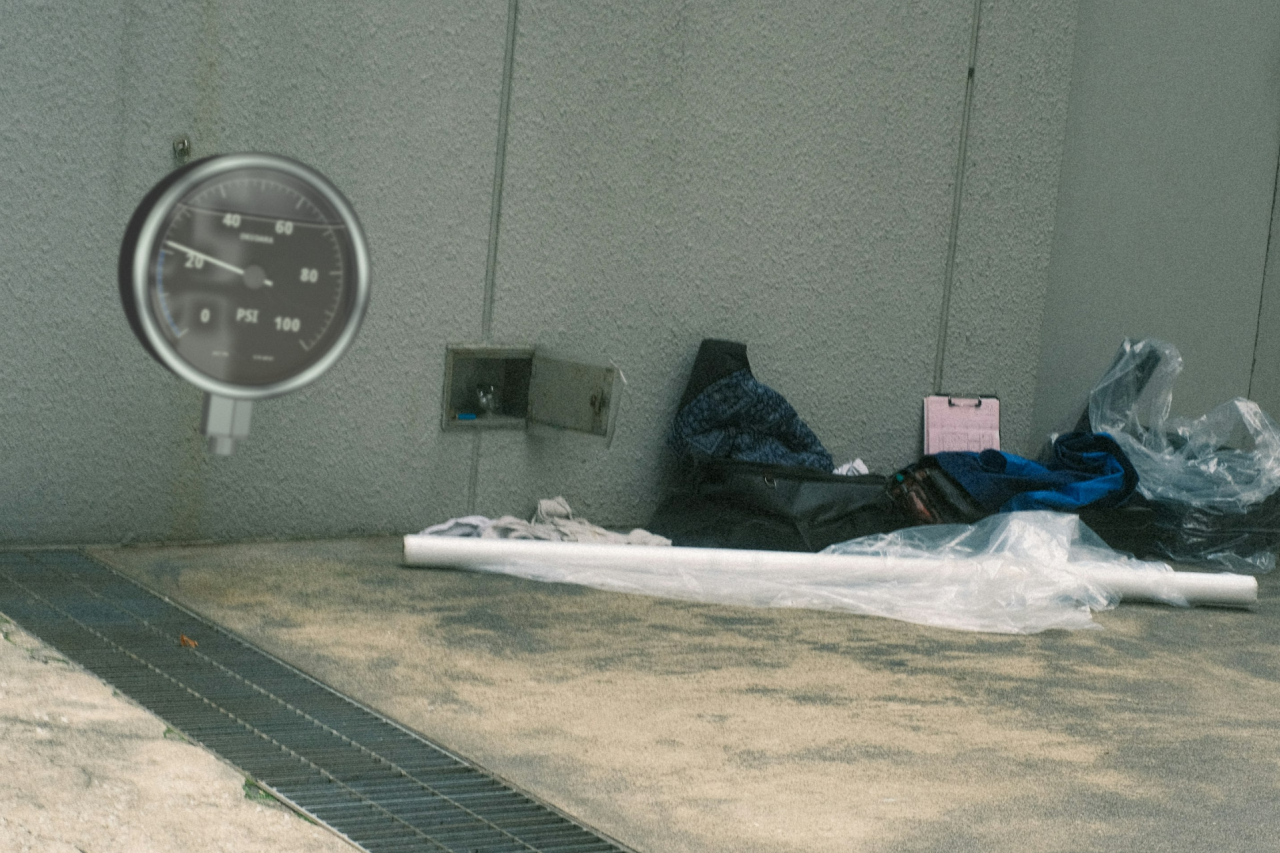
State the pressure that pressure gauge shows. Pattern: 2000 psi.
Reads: 22 psi
